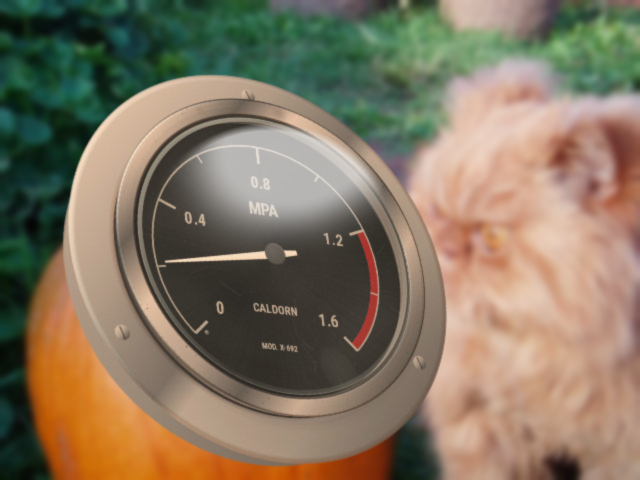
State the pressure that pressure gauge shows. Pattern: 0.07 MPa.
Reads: 0.2 MPa
